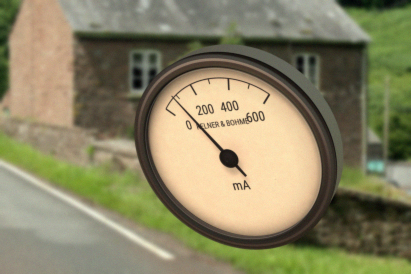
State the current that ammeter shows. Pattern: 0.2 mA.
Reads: 100 mA
